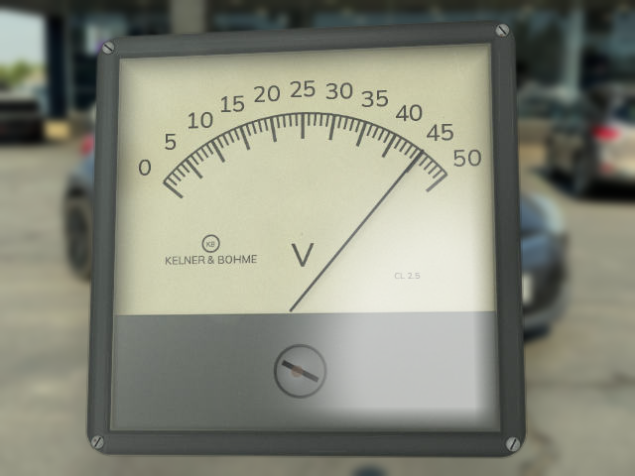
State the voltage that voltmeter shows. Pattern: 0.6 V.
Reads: 45 V
